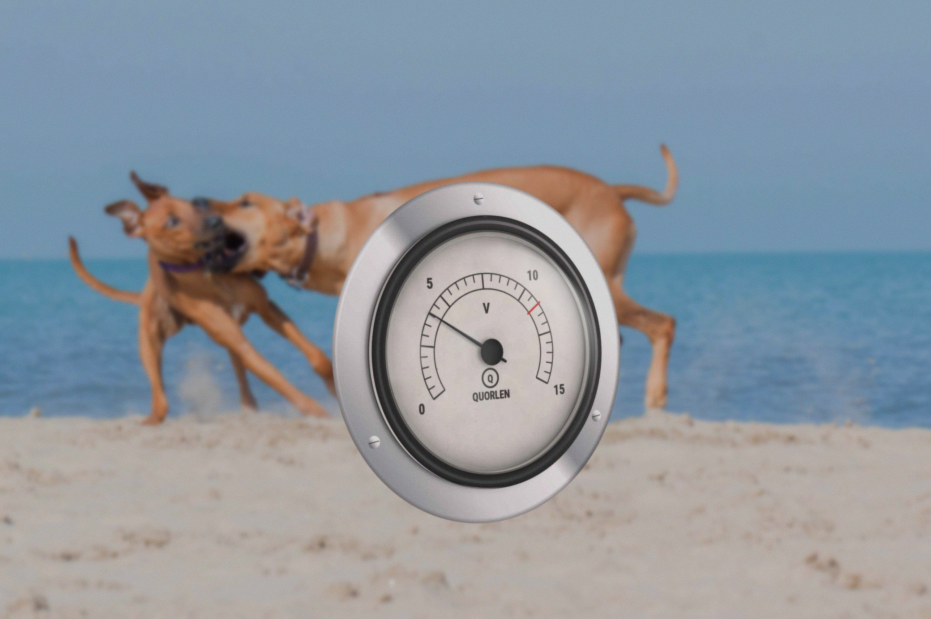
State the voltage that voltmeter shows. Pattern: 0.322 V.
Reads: 4 V
